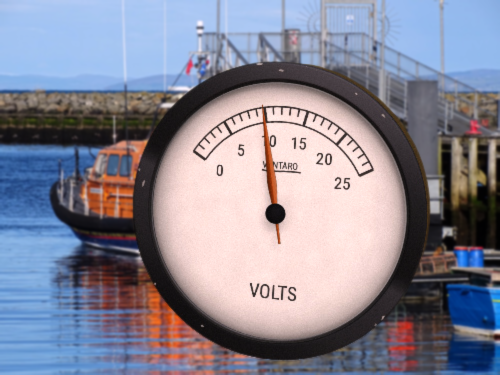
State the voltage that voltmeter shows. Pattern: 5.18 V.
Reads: 10 V
